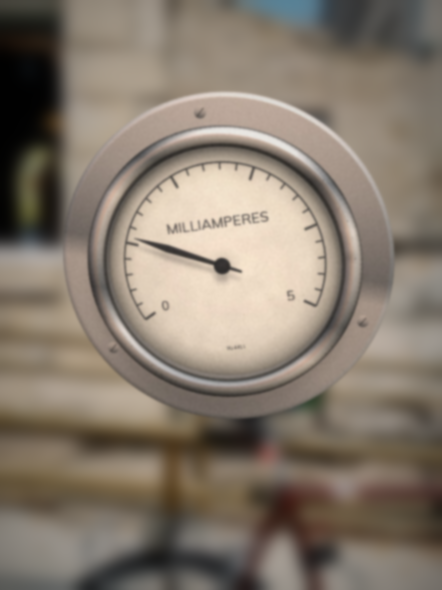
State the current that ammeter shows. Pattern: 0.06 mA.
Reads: 1.1 mA
